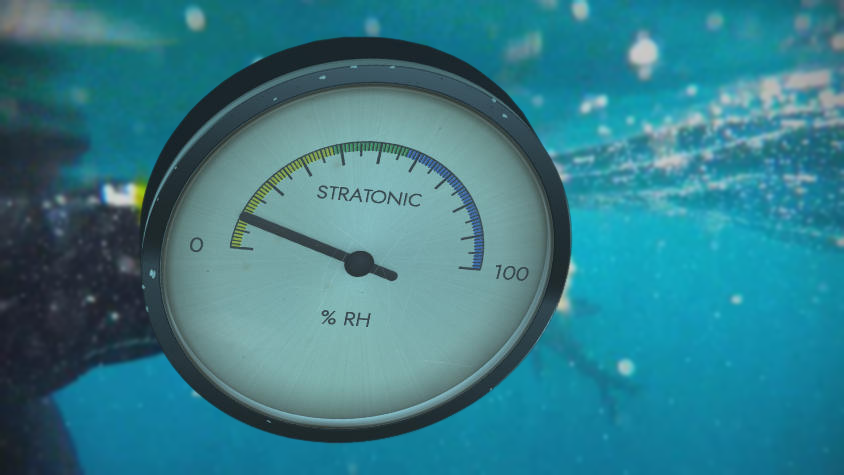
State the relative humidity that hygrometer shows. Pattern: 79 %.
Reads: 10 %
